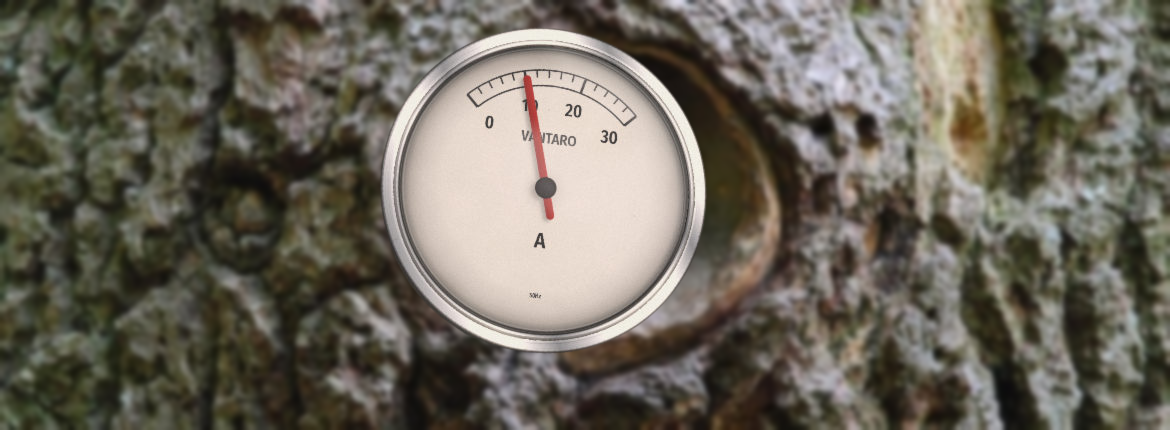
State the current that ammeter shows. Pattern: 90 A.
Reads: 10 A
